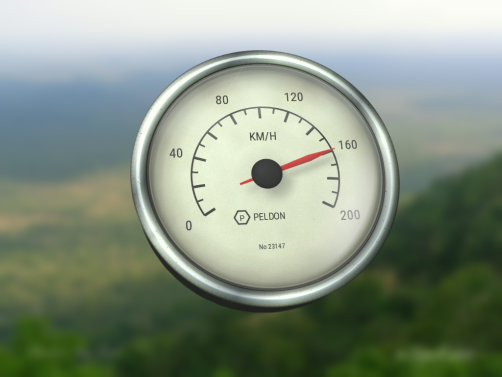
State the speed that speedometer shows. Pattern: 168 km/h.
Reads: 160 km/h
